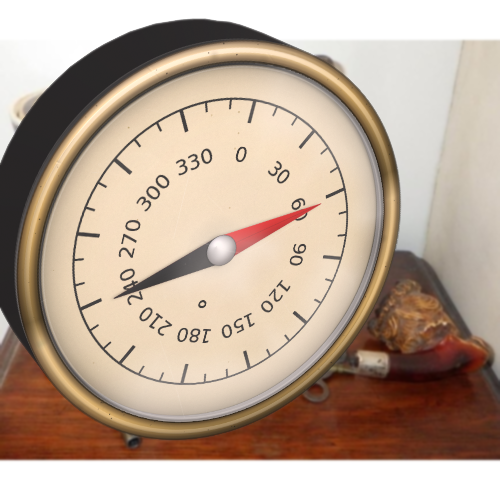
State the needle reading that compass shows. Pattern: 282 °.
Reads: 60 °
